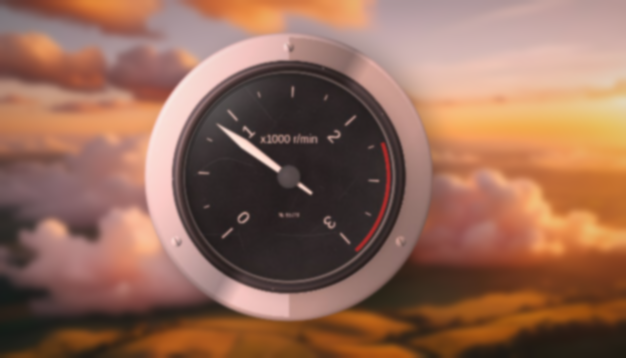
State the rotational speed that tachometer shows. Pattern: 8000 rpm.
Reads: 875 rpm
